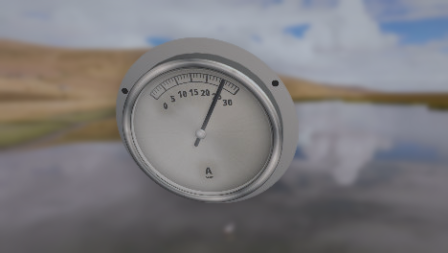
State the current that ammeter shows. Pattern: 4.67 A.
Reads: 25 A
